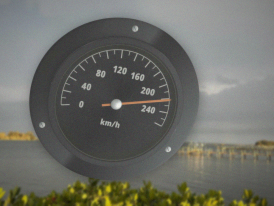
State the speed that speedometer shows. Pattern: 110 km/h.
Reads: 220 km/h
